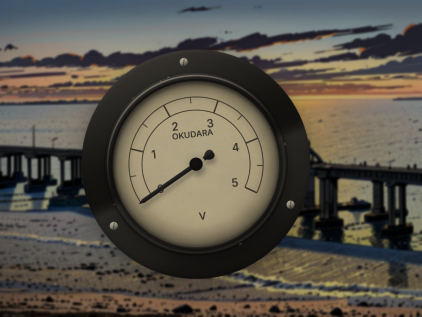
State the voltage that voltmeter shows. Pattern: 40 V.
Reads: 0 V
